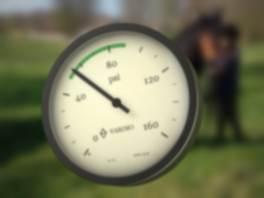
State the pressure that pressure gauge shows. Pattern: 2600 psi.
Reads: 55 psi
